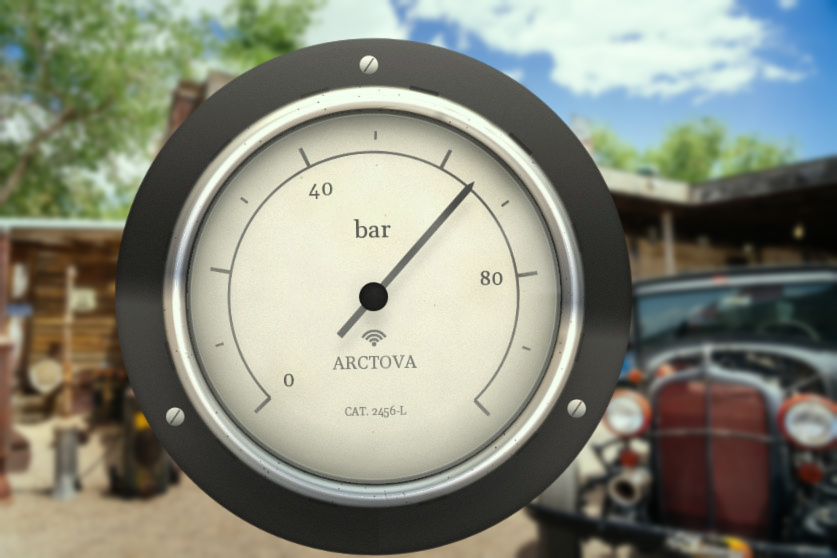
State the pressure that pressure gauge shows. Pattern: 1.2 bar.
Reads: 65 bar
